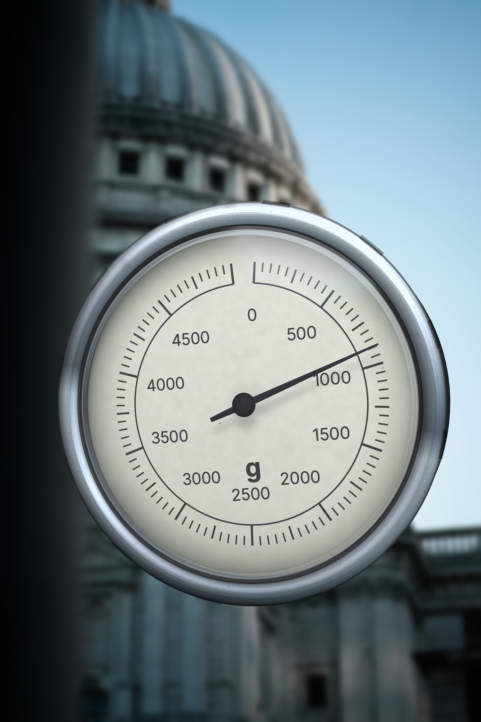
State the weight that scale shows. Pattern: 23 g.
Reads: 900 g
